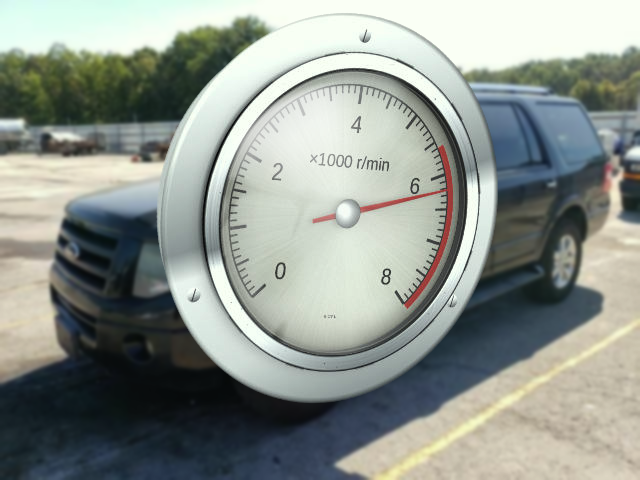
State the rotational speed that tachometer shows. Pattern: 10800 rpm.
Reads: 6200 rpm
